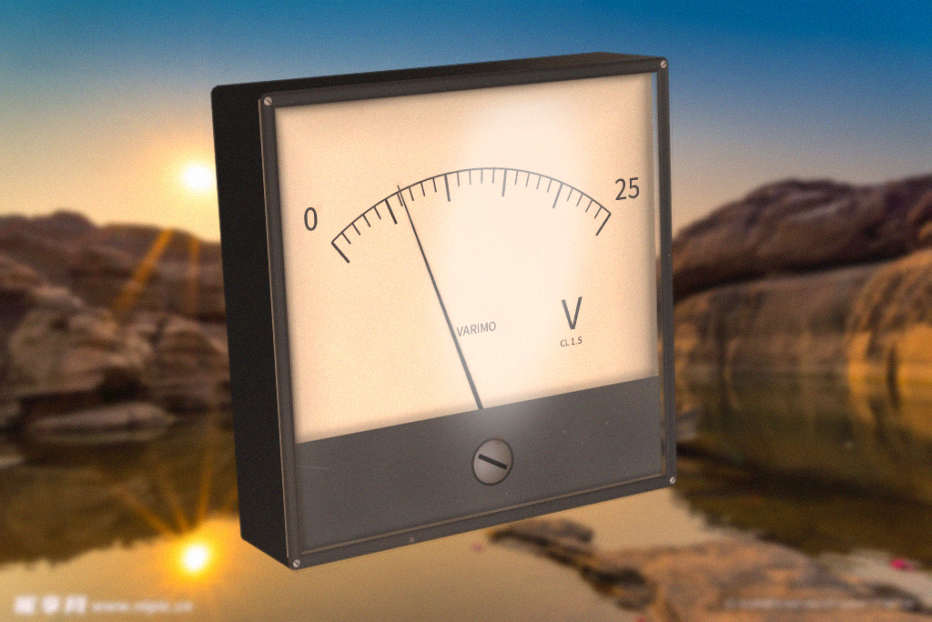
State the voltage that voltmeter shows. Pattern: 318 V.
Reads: 6 V
